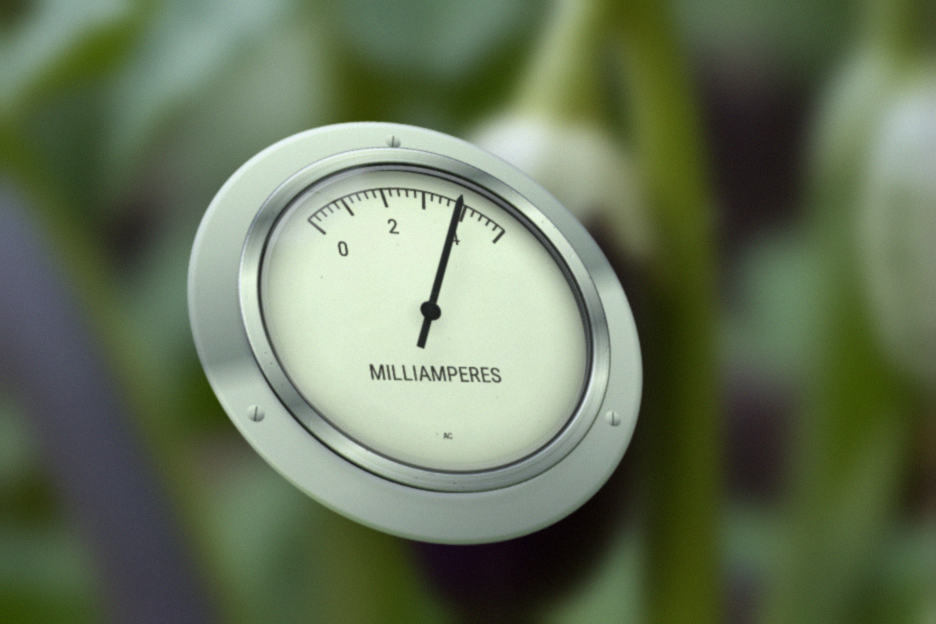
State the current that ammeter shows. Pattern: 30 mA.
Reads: 3.8 mA
